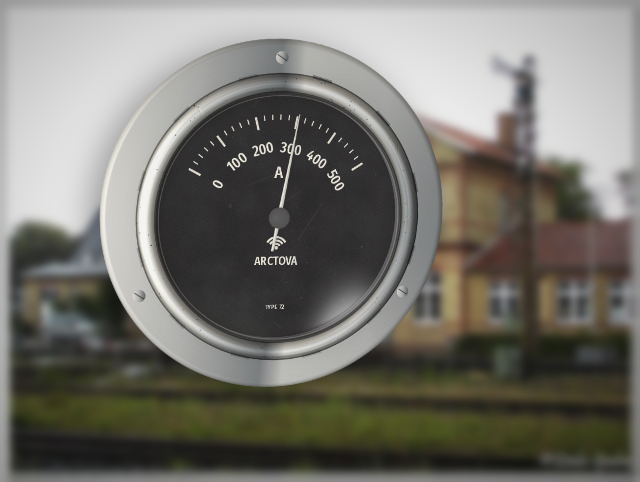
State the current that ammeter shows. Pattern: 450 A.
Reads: 300 A
